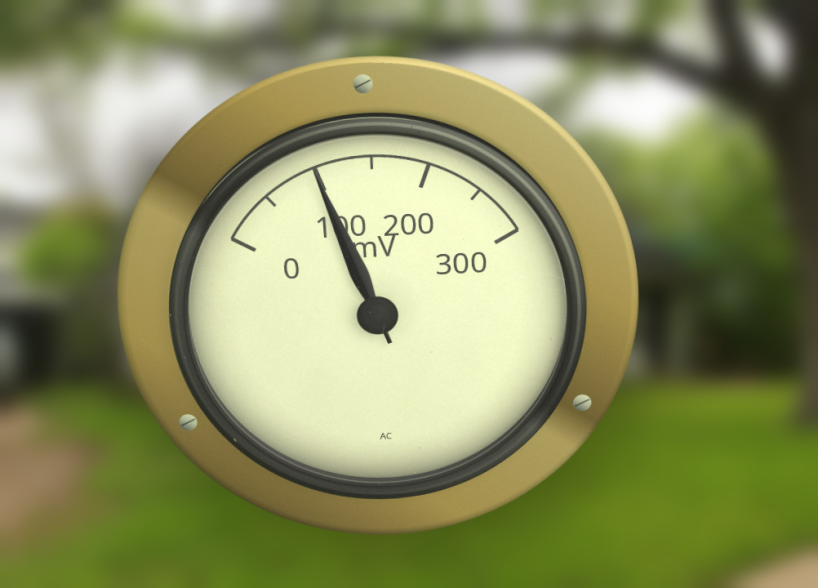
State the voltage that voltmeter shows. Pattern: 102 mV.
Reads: 100 mV
